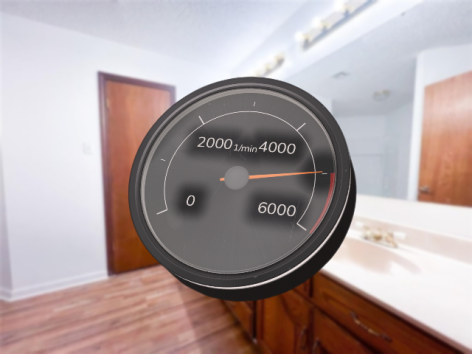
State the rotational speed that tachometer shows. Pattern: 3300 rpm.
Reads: 5000 rpm
